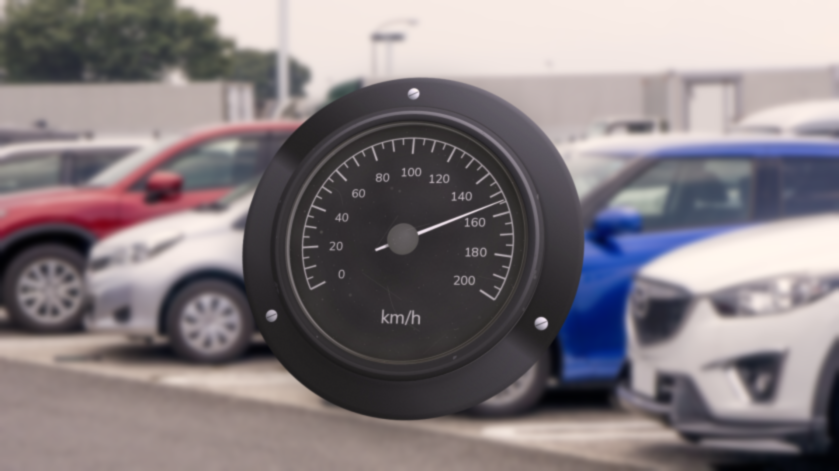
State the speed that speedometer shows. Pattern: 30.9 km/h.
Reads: 155 km/h
